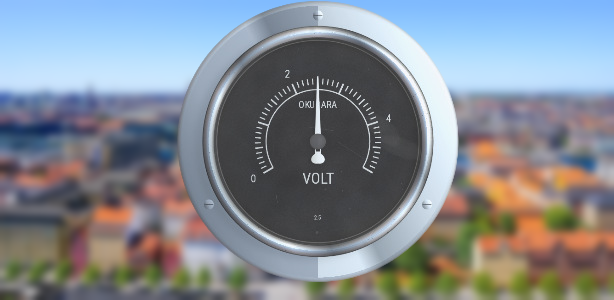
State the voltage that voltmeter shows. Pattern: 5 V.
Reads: 2.5 V
